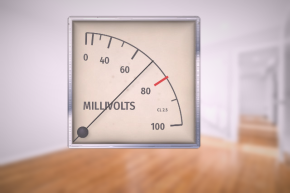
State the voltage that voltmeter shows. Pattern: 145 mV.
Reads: 70 mV
